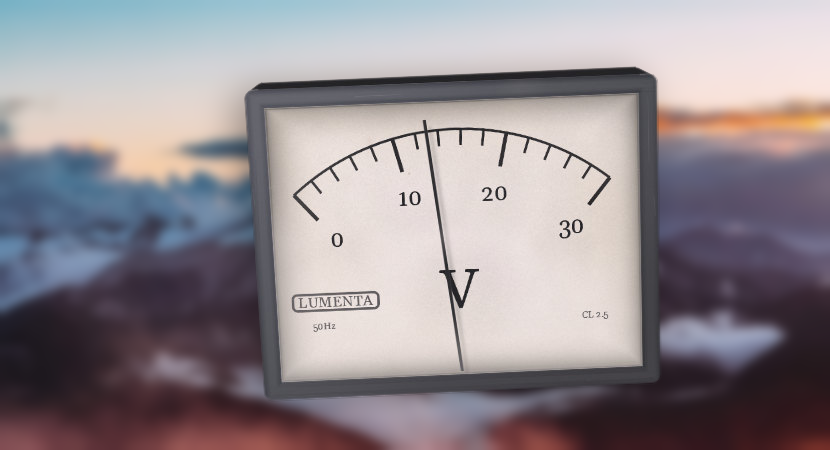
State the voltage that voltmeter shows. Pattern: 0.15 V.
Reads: 13 V
